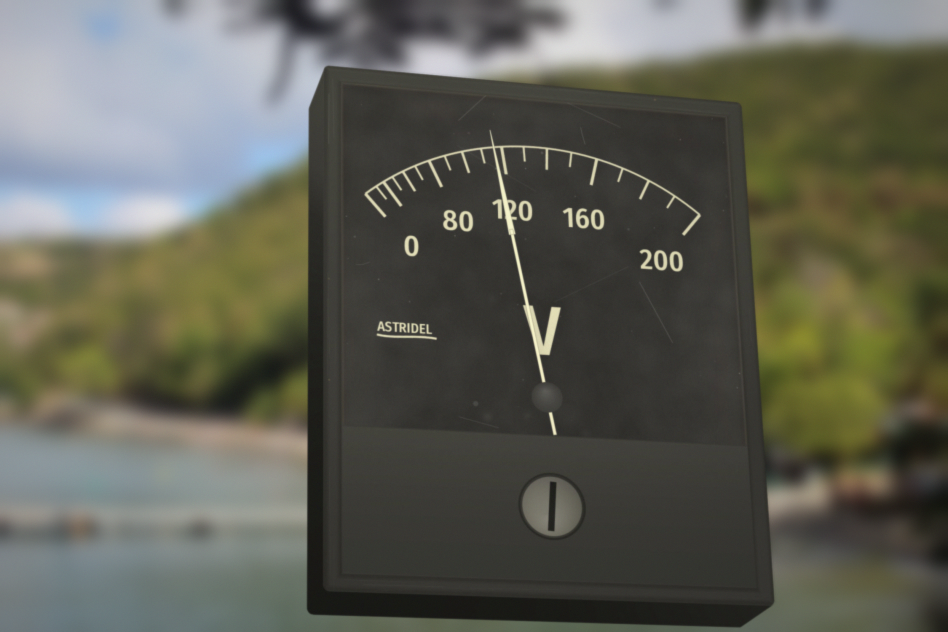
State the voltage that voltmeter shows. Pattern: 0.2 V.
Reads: 115 V
